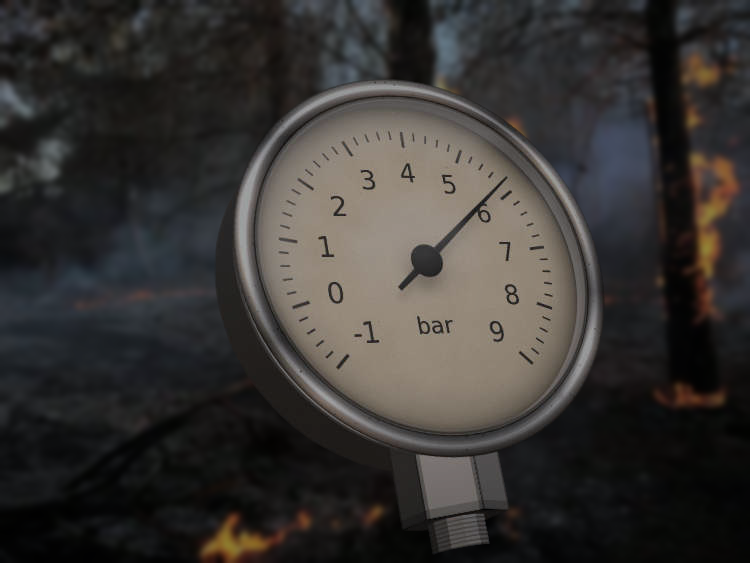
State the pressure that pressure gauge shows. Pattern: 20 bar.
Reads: 5.8 bar
